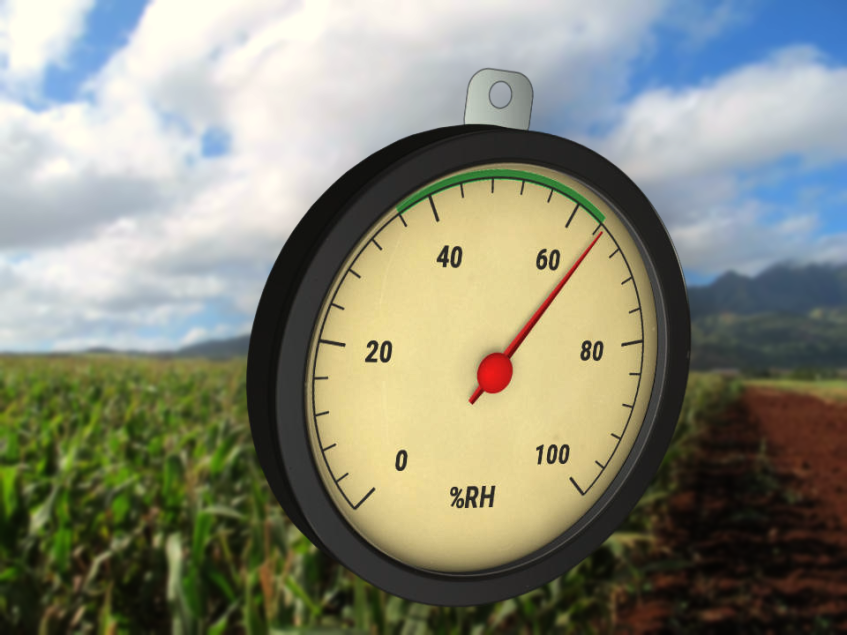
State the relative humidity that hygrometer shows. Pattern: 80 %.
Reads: 64 %
